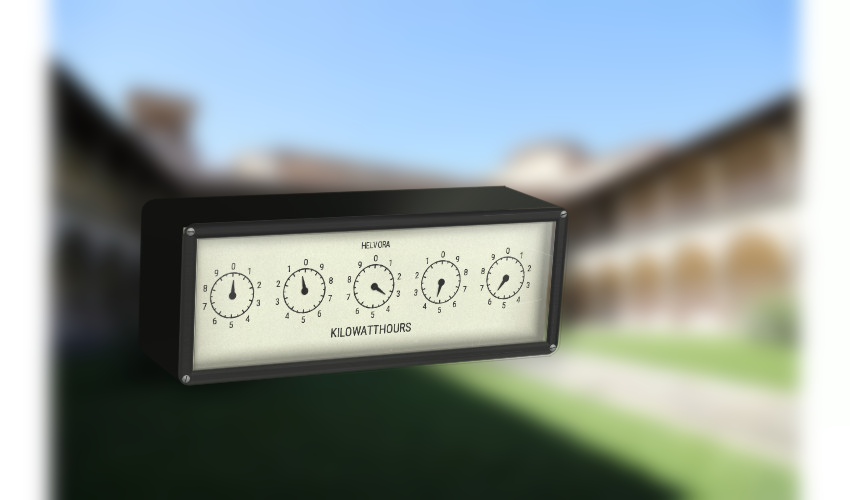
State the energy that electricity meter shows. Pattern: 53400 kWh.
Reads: 346 kWh
